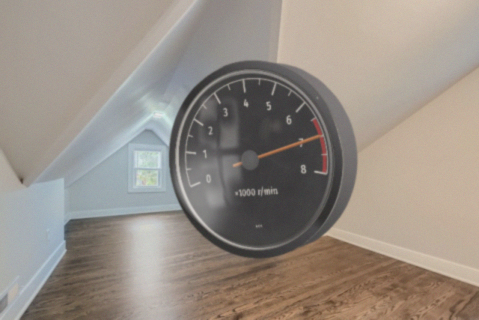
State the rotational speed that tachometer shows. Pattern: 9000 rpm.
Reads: 7000 rpm
